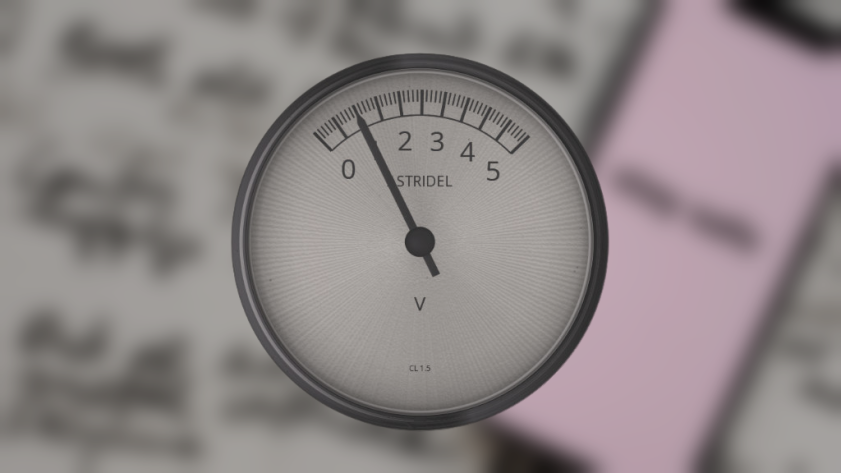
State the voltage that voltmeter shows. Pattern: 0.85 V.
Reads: 1 V
